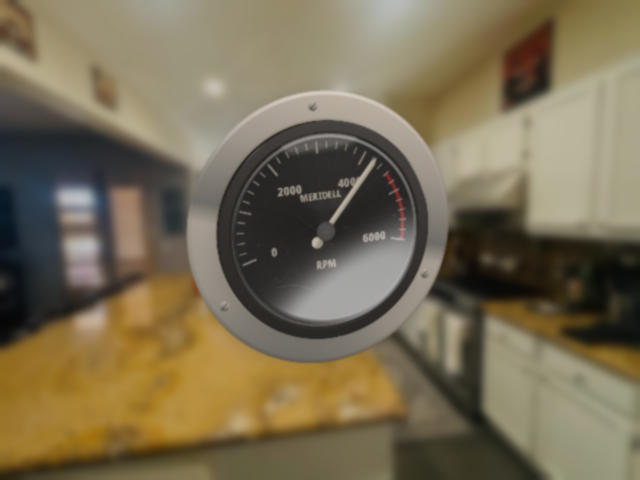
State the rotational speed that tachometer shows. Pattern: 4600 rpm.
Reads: 4200 rpm
